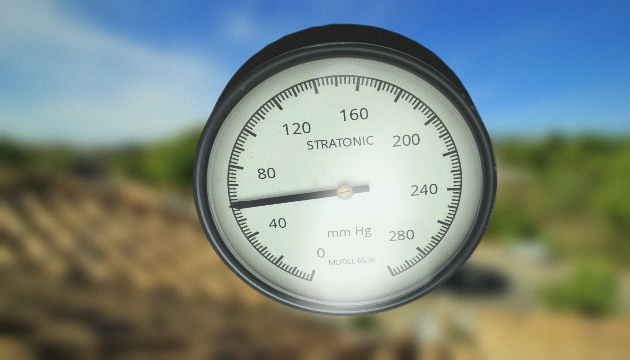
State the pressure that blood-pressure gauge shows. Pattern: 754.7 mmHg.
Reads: 60 mmHg
